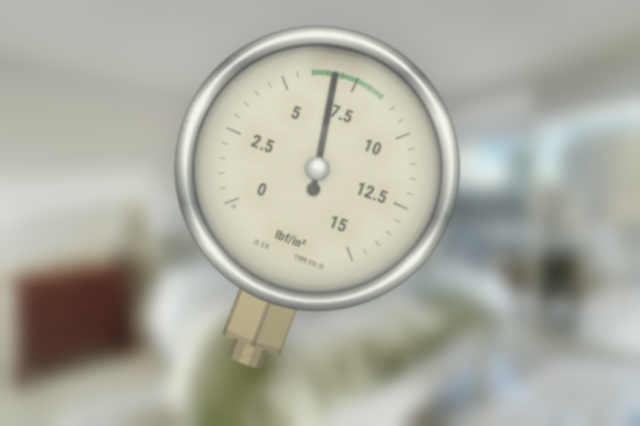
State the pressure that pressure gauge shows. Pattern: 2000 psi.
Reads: 6.75 psi
